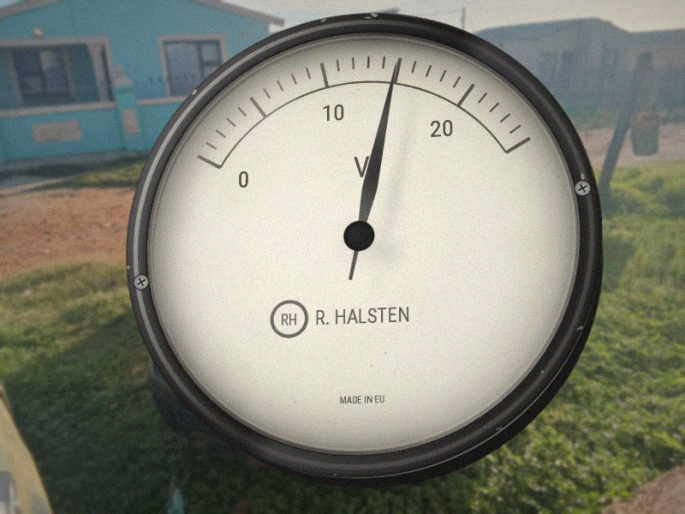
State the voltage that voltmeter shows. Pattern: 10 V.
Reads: 15 V
